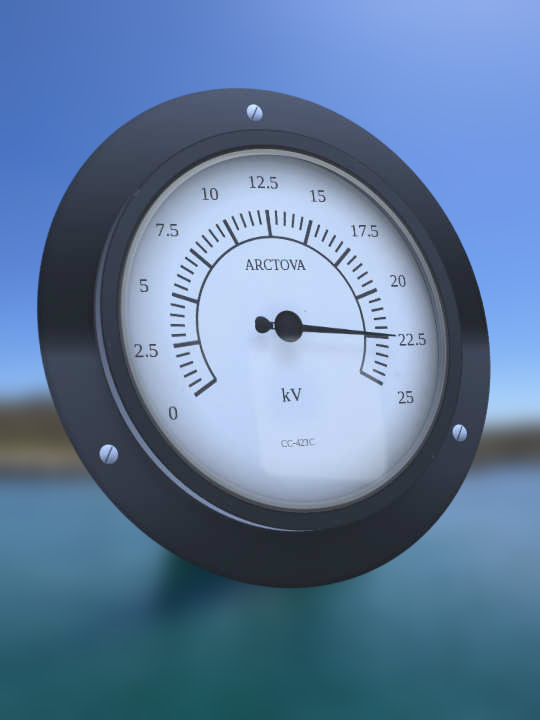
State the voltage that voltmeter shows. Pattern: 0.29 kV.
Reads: 22.5 kV
